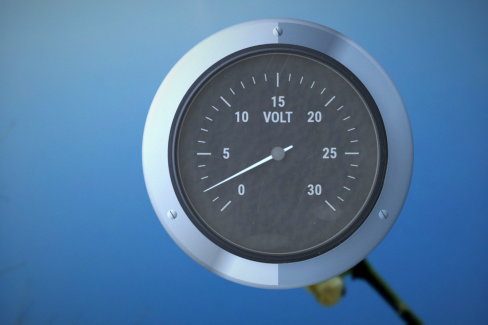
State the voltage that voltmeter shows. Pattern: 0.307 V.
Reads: 2 V
